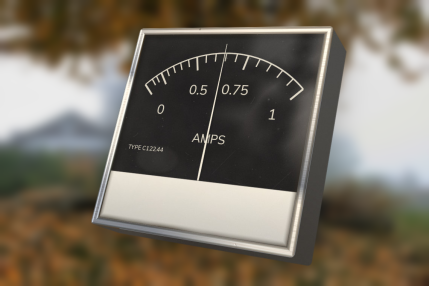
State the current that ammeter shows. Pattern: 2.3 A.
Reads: 0.65 A
